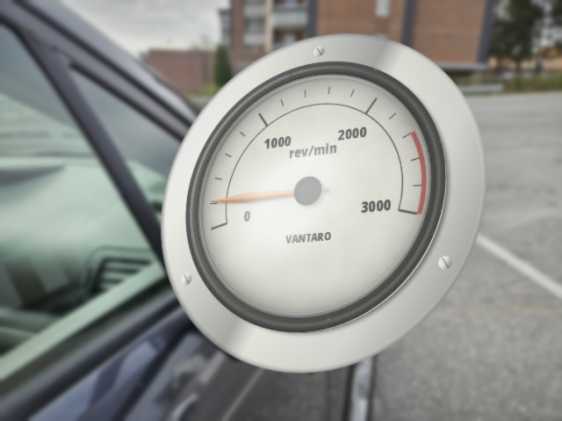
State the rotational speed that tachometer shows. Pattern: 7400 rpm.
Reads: 200 rpm
